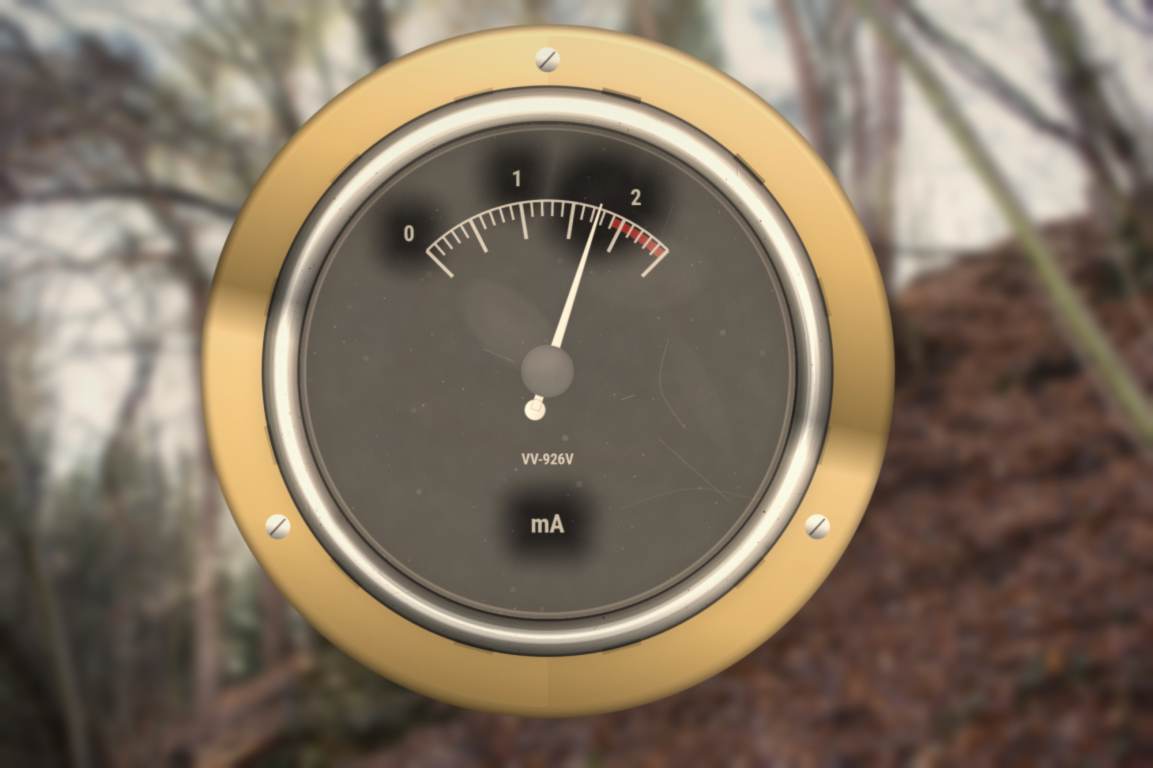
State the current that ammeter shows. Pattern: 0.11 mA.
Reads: 1.75 mA
